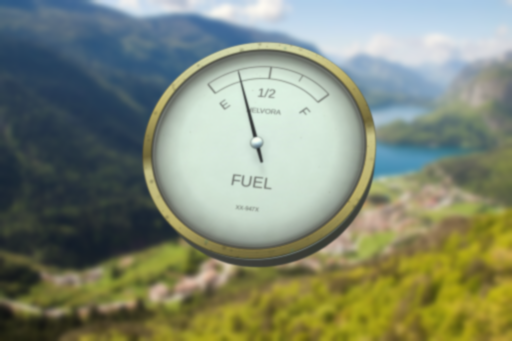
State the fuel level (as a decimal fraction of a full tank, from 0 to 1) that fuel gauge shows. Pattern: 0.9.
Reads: 0.25
